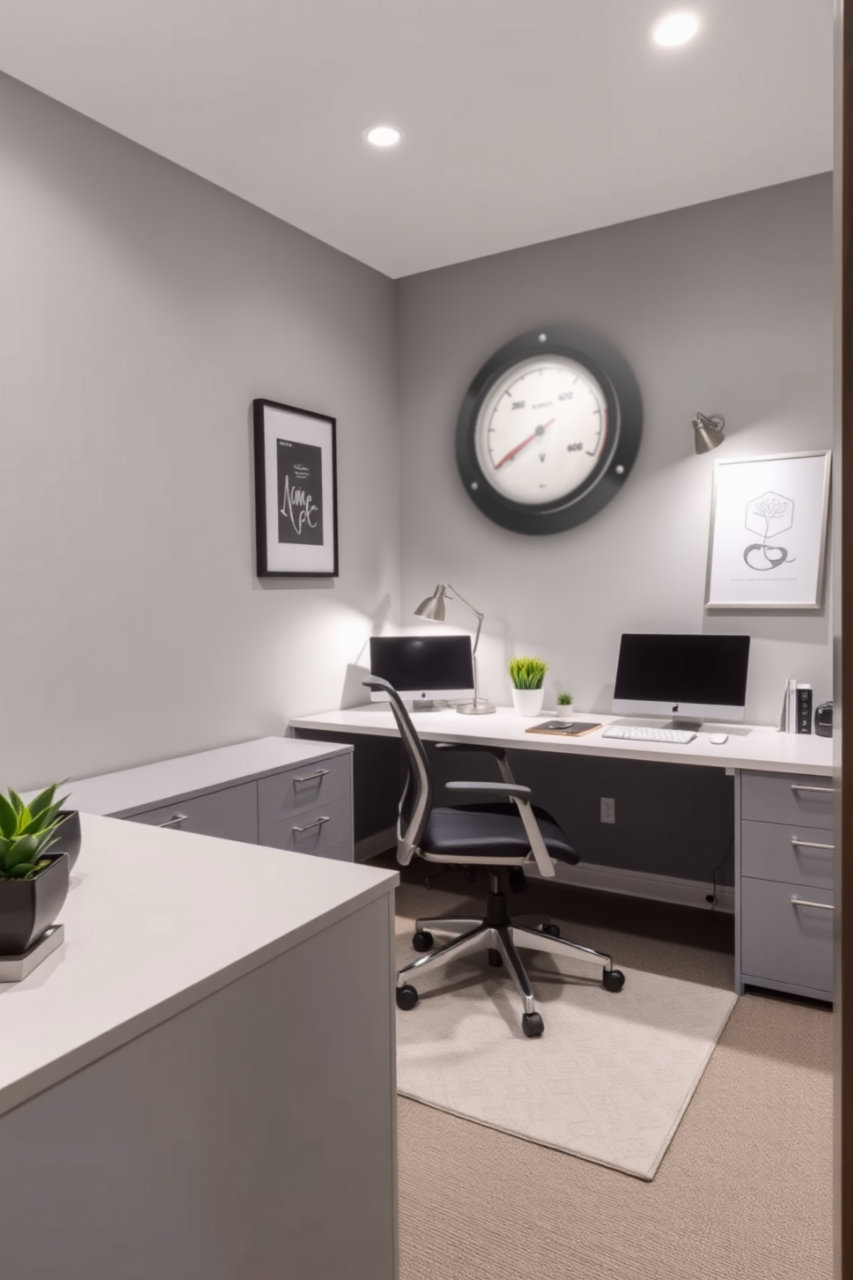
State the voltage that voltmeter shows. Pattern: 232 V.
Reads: 0 V
